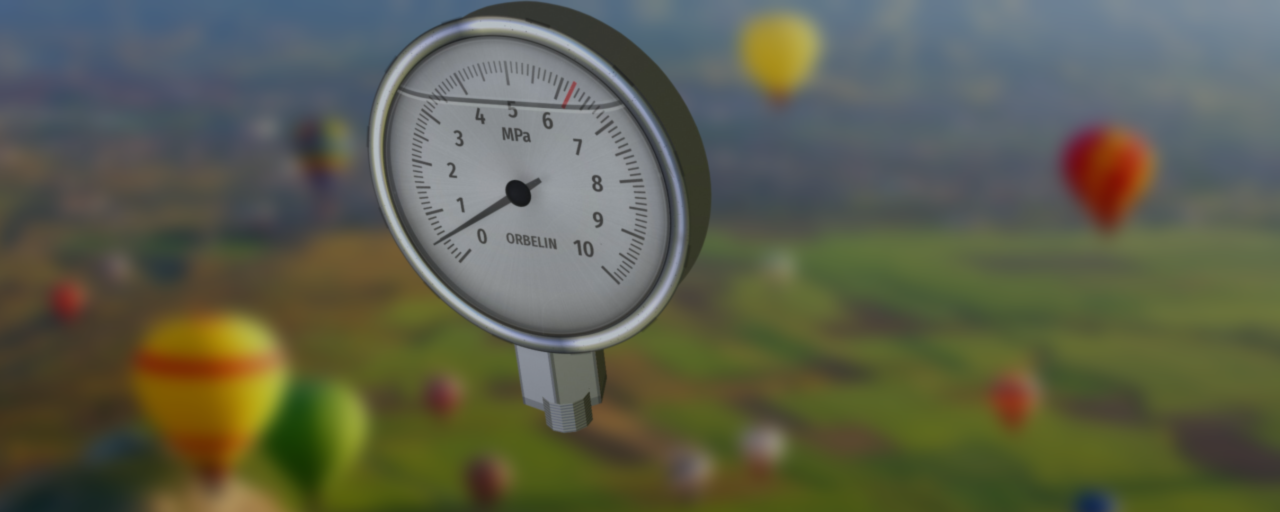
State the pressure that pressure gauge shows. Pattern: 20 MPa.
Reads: 0.5 MPa
